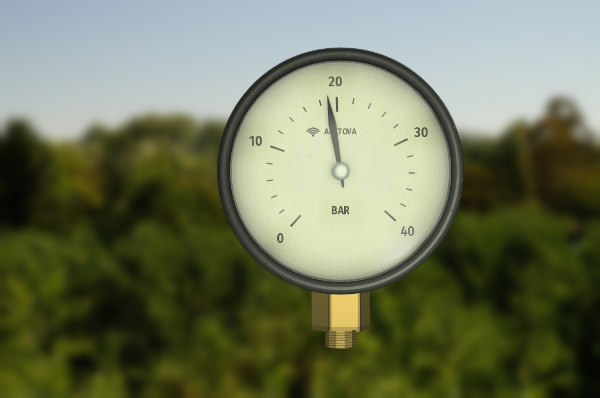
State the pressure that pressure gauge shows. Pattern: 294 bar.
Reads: 19 bar
